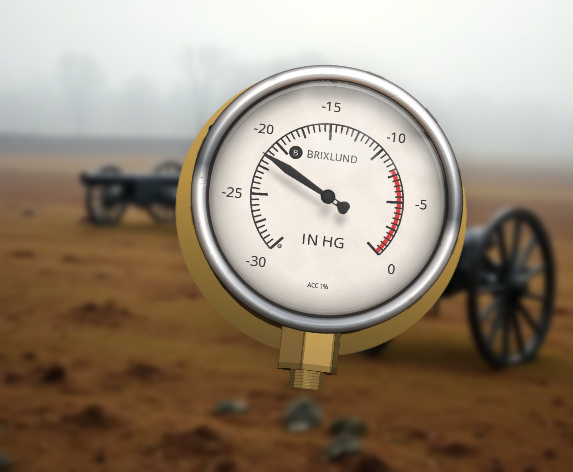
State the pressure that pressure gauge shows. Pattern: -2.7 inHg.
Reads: -21.5 inHg
